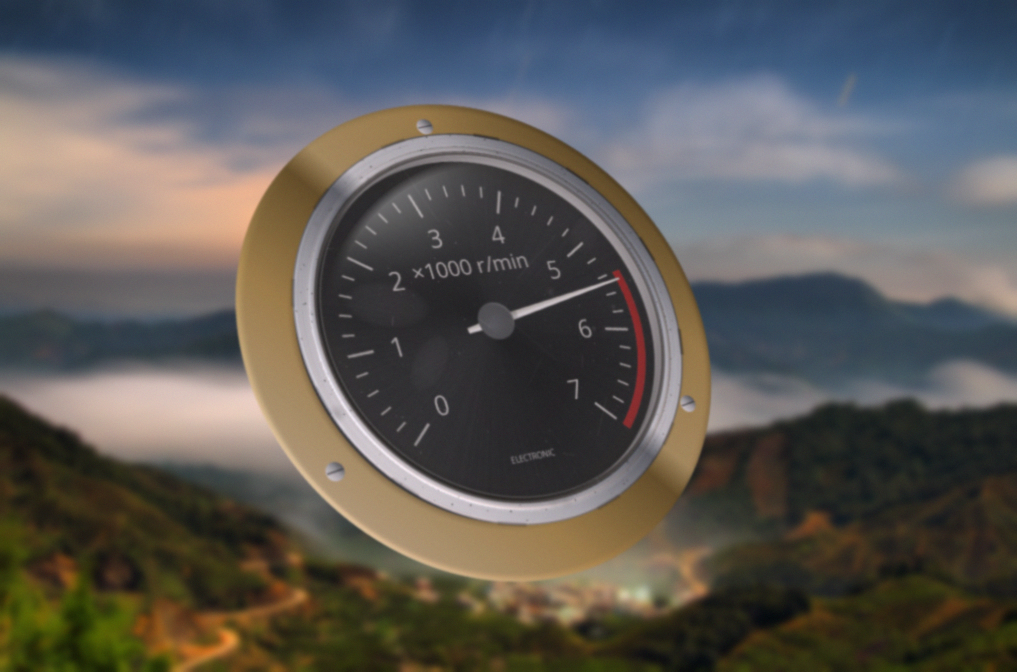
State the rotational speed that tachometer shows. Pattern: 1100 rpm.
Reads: 5500 rpm
